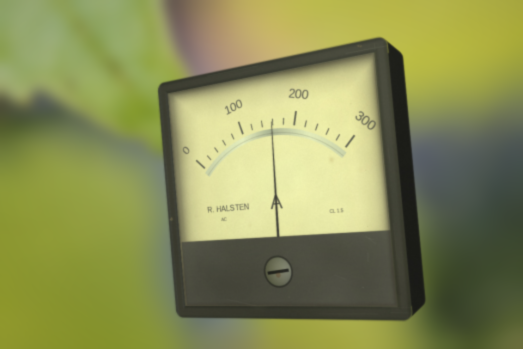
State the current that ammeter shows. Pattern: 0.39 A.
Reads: 160 A
